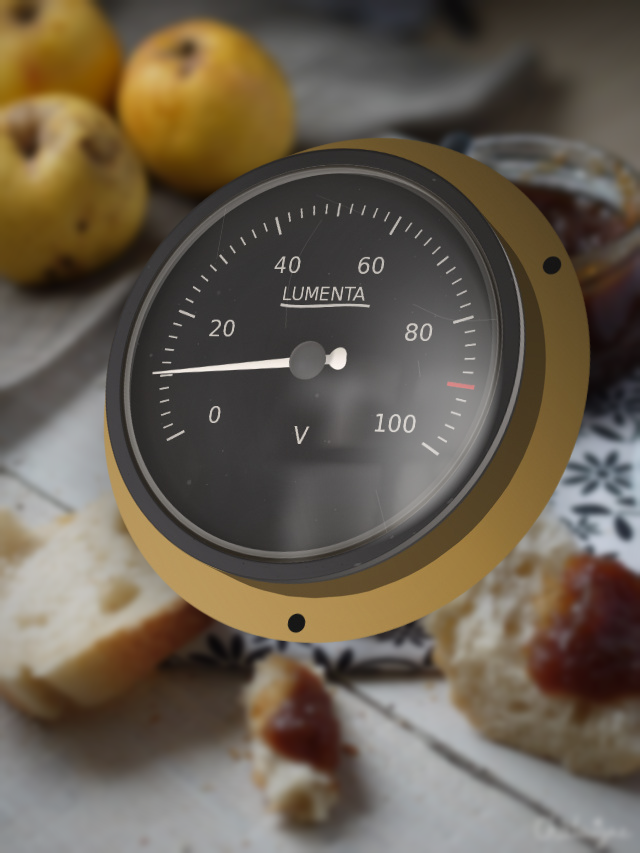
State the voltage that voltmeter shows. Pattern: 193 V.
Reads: 10 V
